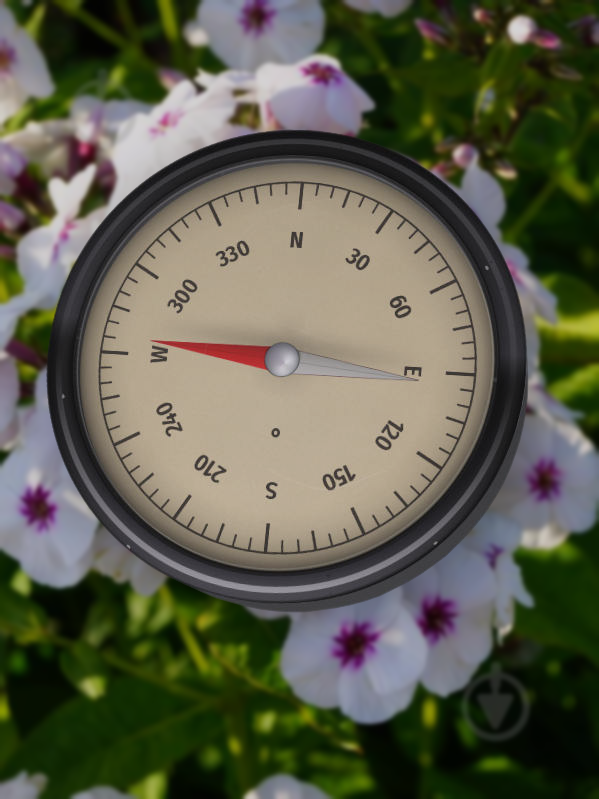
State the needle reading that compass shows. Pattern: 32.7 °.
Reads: 275 °
